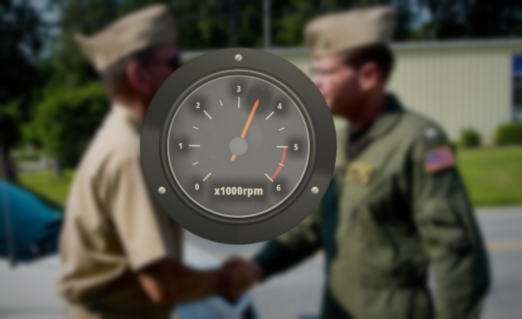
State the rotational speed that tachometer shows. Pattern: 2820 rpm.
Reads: 3500 rpm
